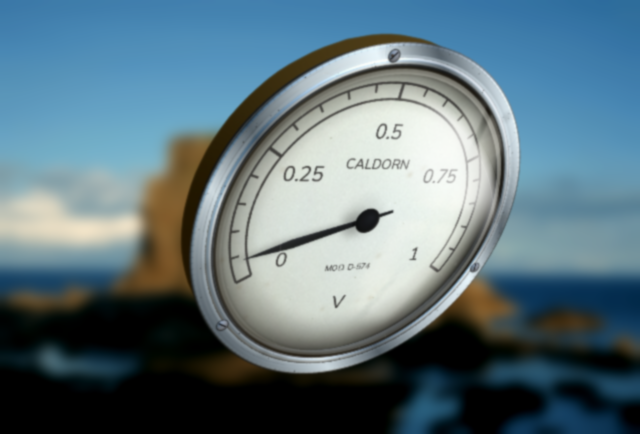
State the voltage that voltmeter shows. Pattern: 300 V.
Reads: 0.05 V
